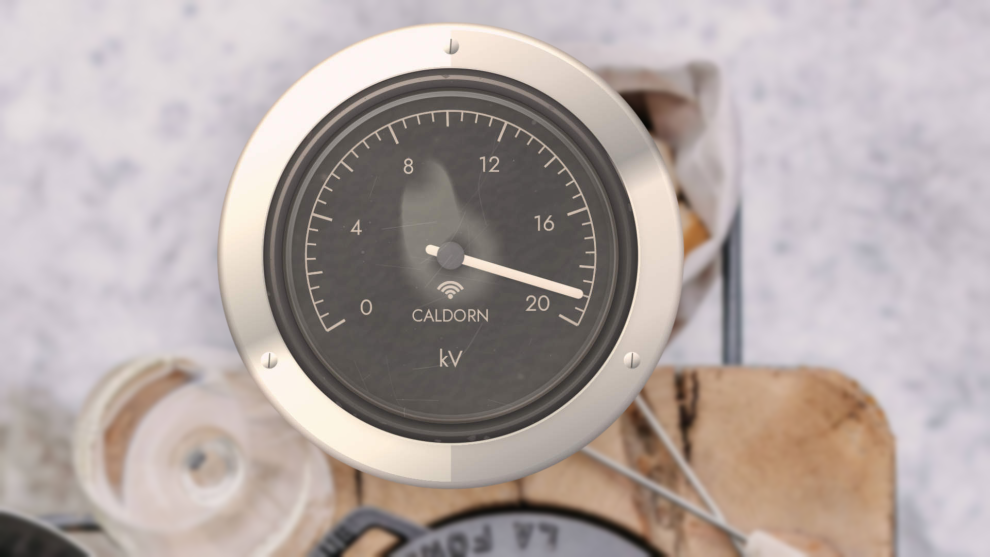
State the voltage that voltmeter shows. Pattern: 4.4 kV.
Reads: 19 kV
